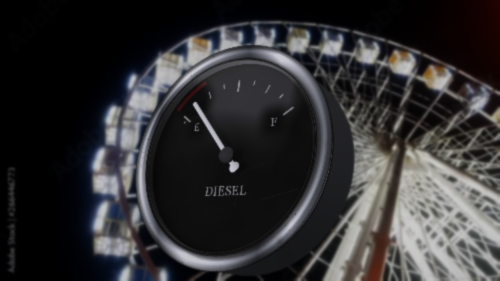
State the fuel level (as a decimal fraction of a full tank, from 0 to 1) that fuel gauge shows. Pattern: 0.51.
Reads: 0.125
